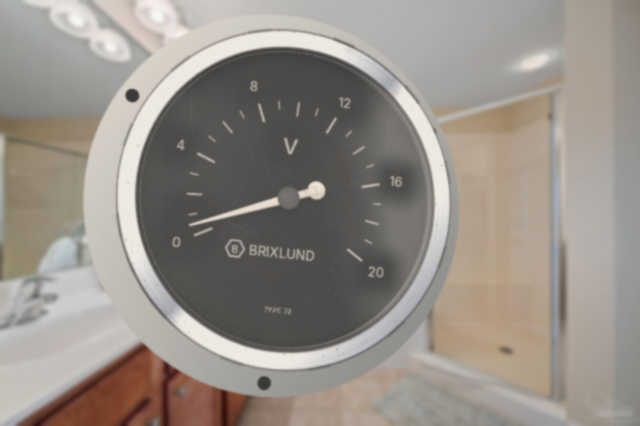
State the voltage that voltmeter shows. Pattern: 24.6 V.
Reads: 0.5 V
